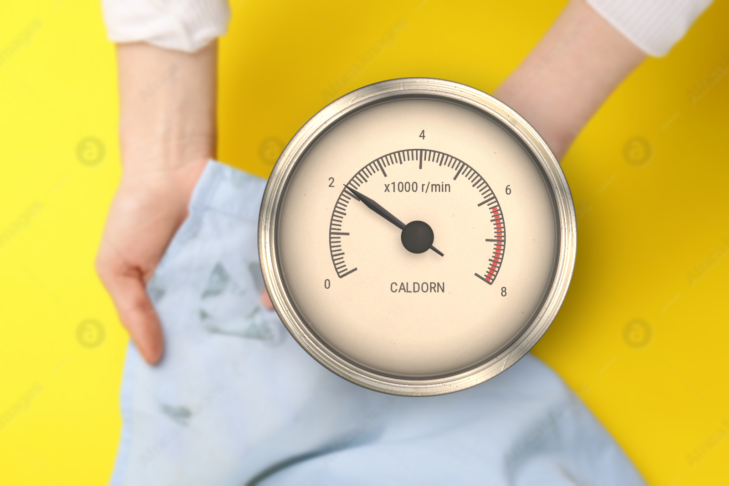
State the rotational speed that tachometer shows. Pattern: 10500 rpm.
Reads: 2100 rpm
